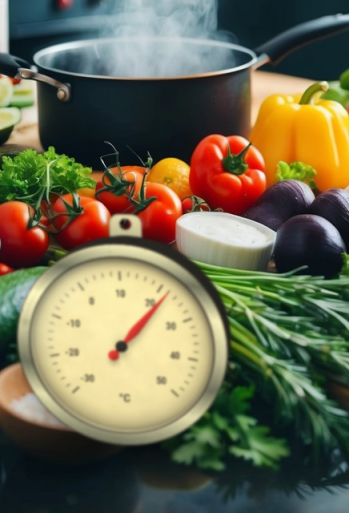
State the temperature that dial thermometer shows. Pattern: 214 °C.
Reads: 22 °C
